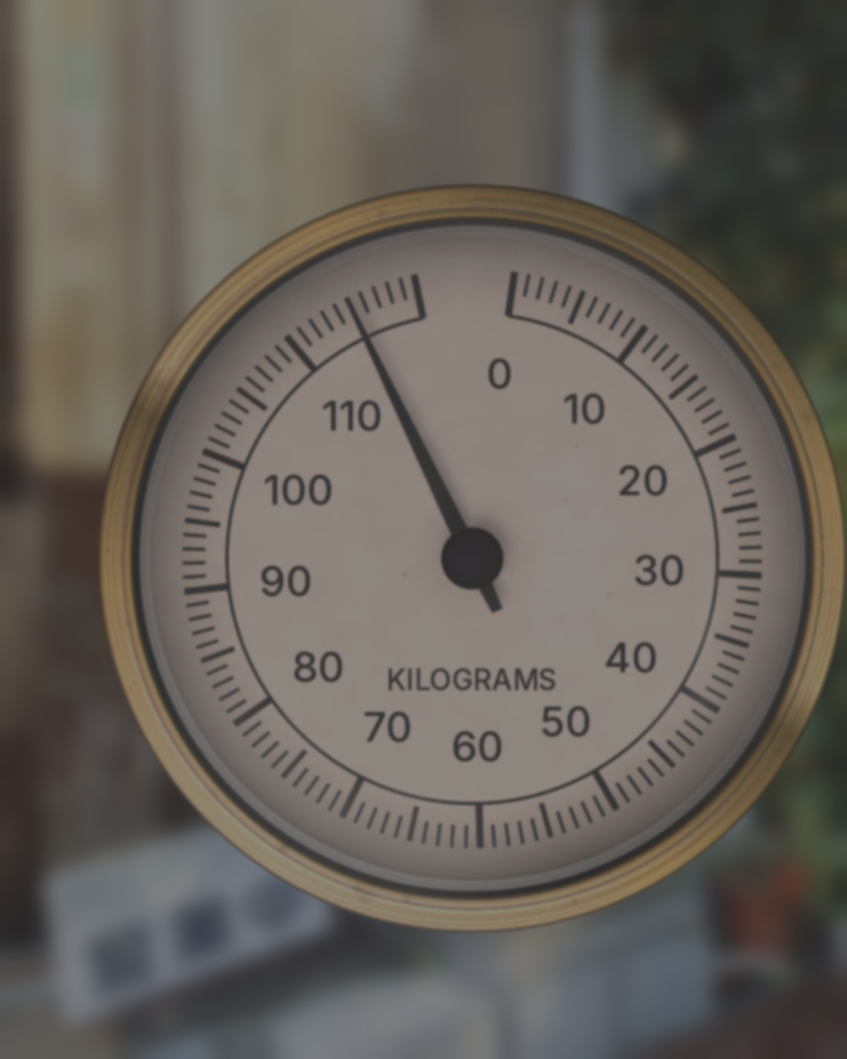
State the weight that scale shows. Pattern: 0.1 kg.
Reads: 115 kg
